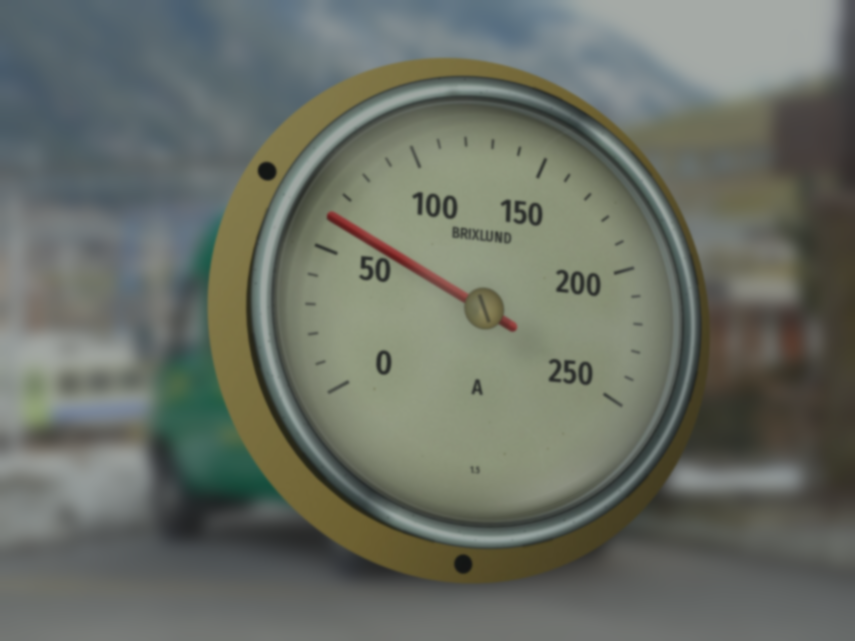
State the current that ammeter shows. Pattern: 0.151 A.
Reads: 60 A
